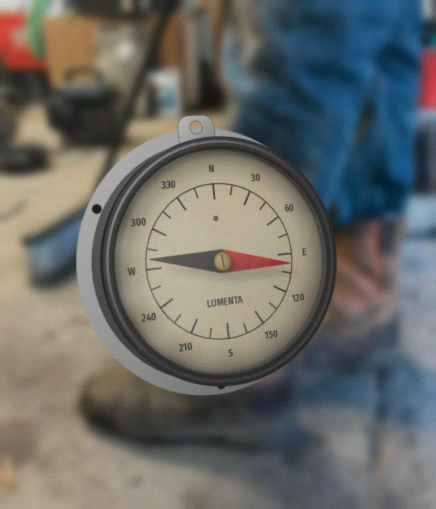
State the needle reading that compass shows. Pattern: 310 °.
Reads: 97.5 °
